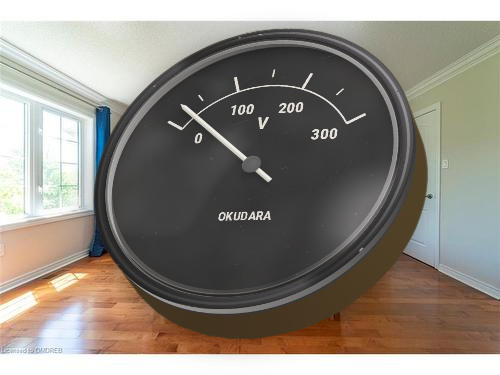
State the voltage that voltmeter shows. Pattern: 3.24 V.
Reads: 25 V
